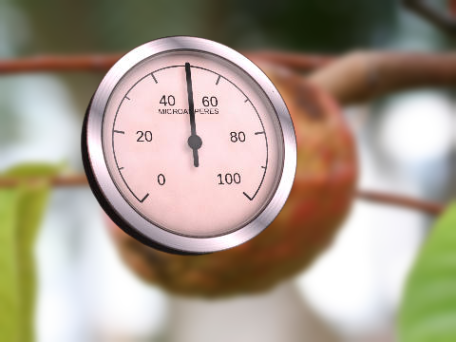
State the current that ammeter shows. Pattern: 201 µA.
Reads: 50 µA
